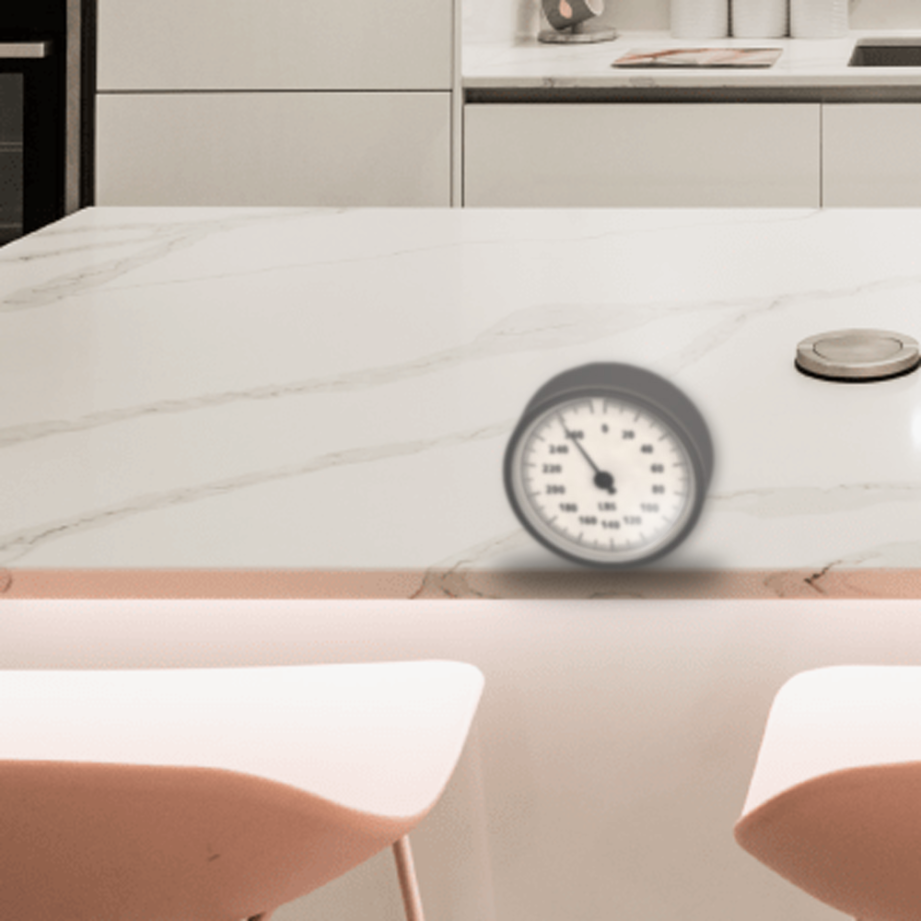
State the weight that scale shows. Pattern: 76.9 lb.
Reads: 260 lb
